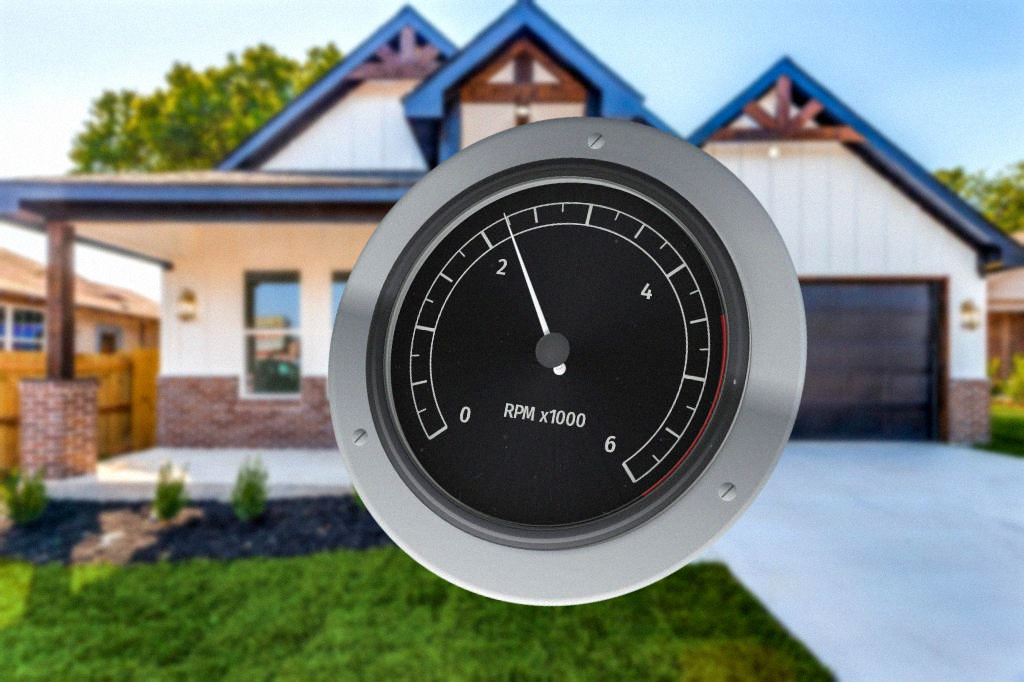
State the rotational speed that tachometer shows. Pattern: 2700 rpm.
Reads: 2250 rpm
